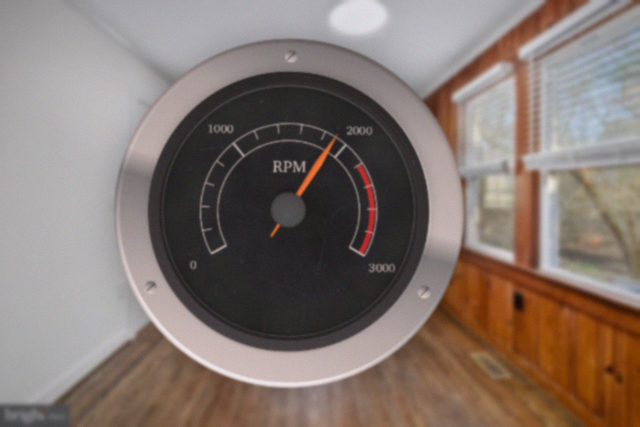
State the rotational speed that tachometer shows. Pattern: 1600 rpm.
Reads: 1900 rpm
